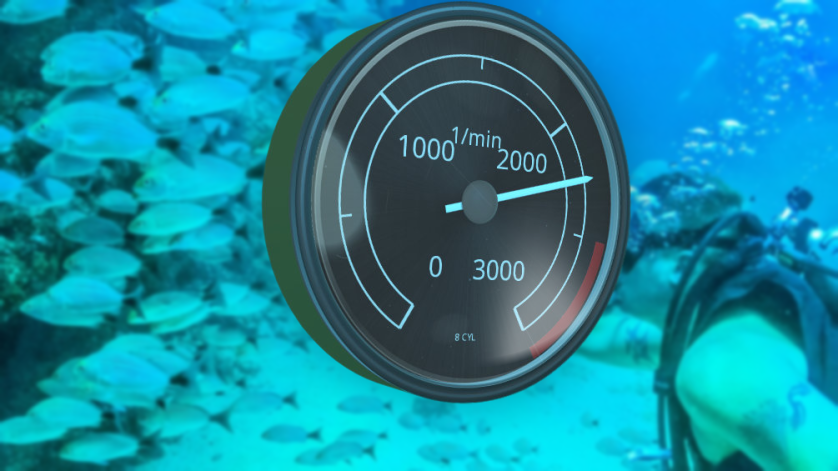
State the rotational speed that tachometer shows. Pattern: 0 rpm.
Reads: 2250 rpm
